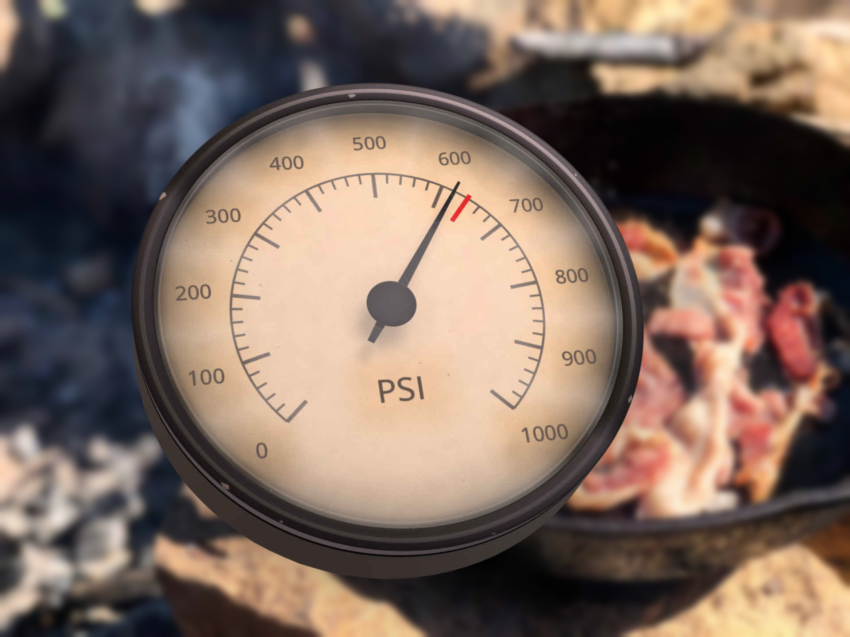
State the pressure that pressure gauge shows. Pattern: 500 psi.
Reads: 620 psi
